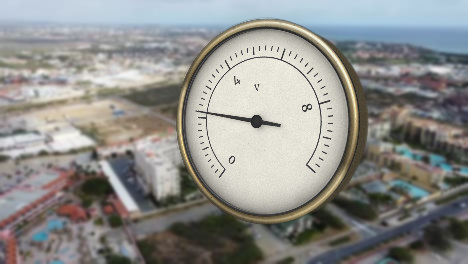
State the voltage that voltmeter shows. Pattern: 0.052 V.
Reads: 2.2 V
